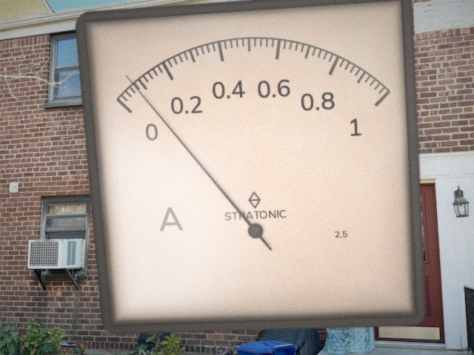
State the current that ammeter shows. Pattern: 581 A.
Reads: 0.08 A
